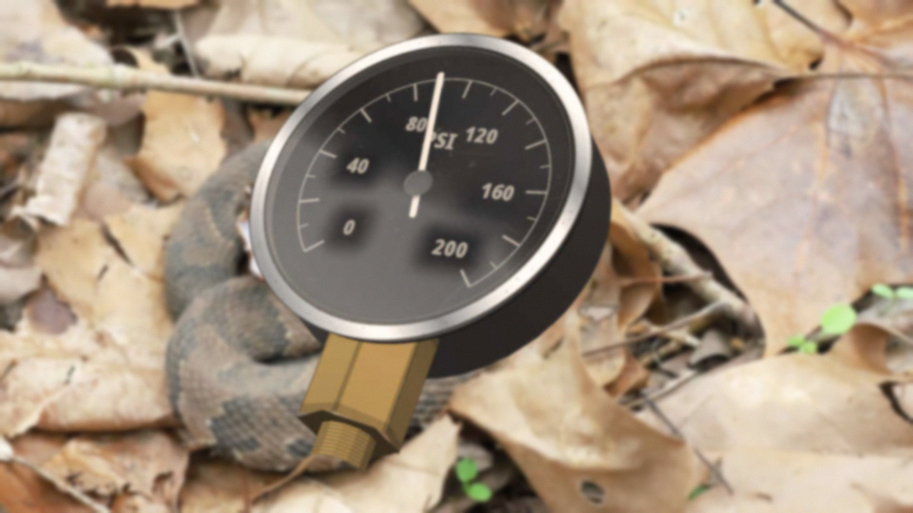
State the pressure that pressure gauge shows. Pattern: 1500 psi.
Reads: 90 psi
